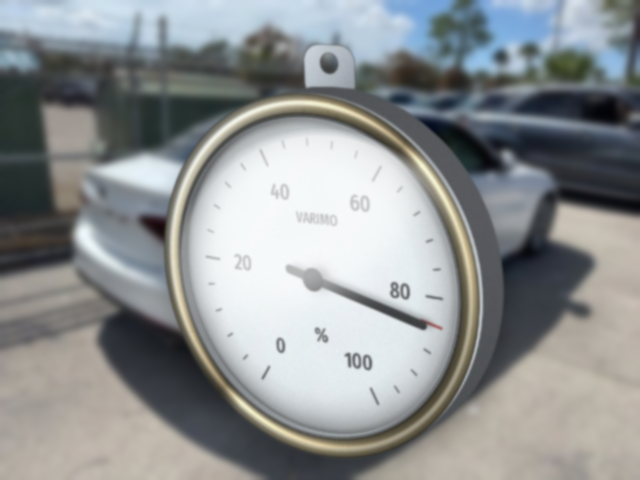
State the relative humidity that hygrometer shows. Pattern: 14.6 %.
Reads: 84 %
